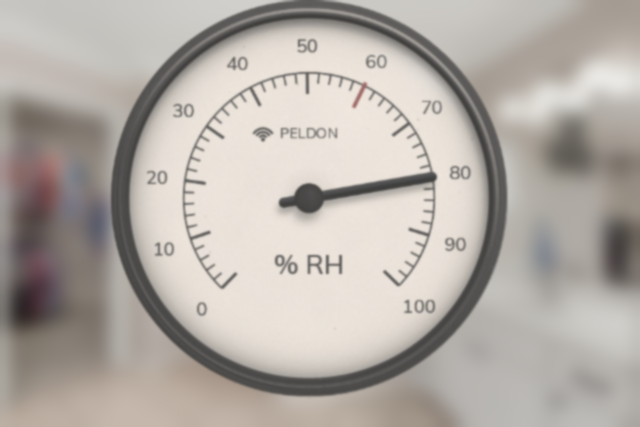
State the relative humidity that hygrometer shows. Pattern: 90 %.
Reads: 80 %
